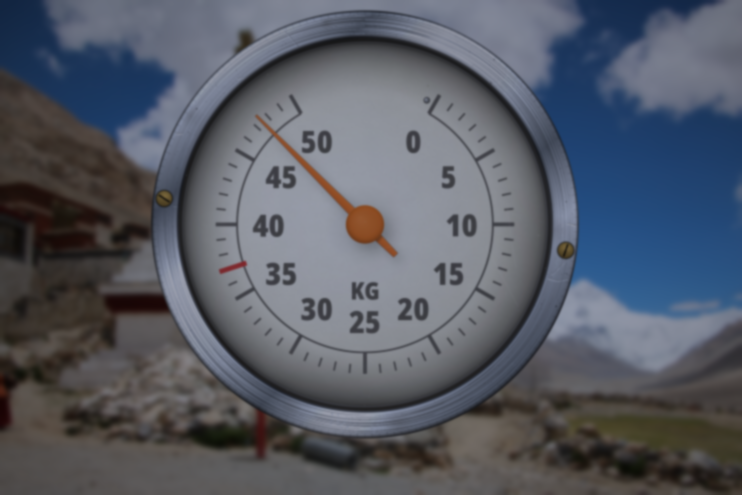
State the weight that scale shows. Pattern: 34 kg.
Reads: 47.5 kg
